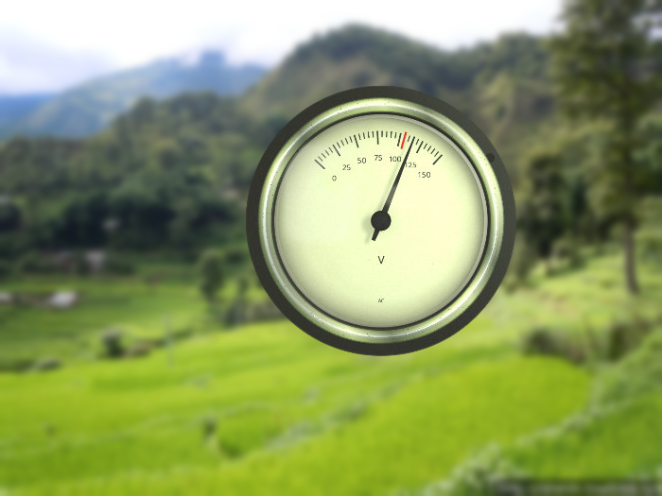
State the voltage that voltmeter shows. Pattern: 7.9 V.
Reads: 115 V
